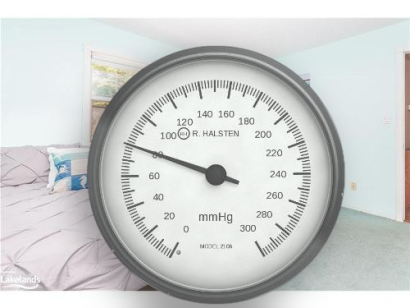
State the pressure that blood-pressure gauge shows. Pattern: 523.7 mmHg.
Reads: 80 mmHg
